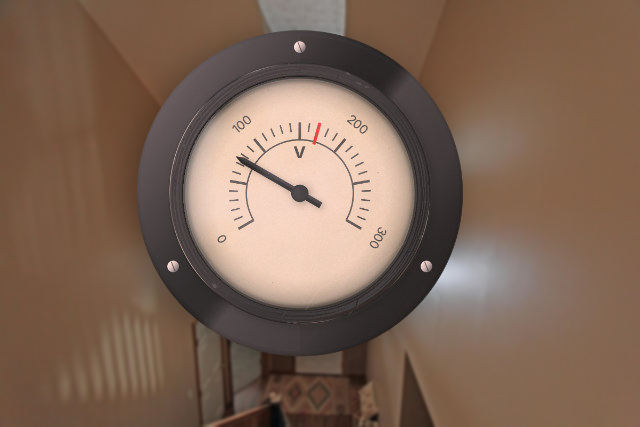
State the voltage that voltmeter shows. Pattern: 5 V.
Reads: 75 V
